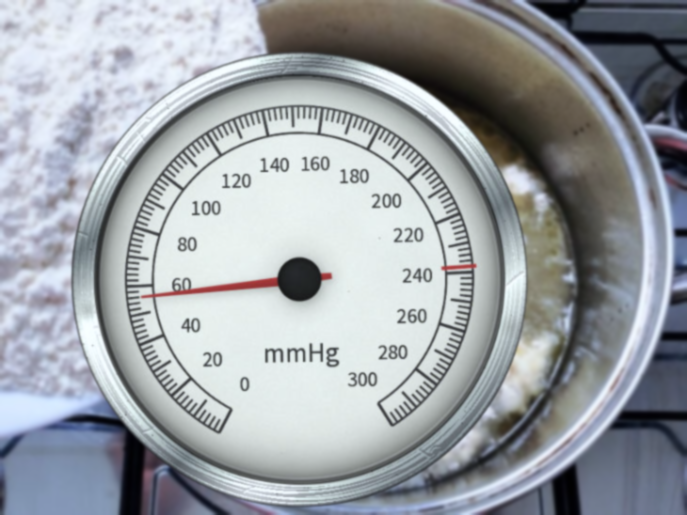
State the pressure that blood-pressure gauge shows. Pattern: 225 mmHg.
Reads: 56 mmHg
